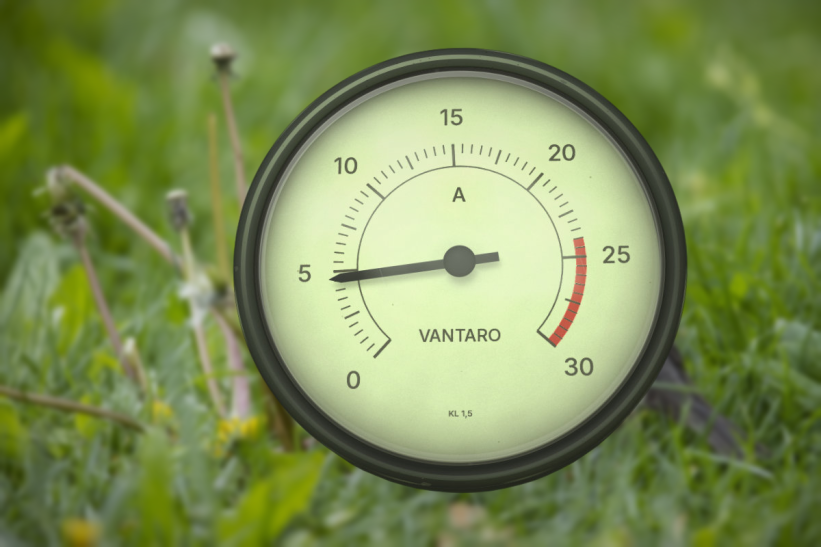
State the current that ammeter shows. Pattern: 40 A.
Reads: 4.5 A
